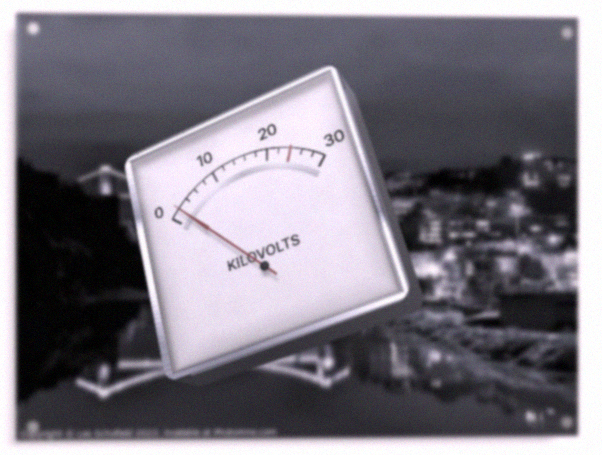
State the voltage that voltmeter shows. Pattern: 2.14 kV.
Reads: 2 kV
